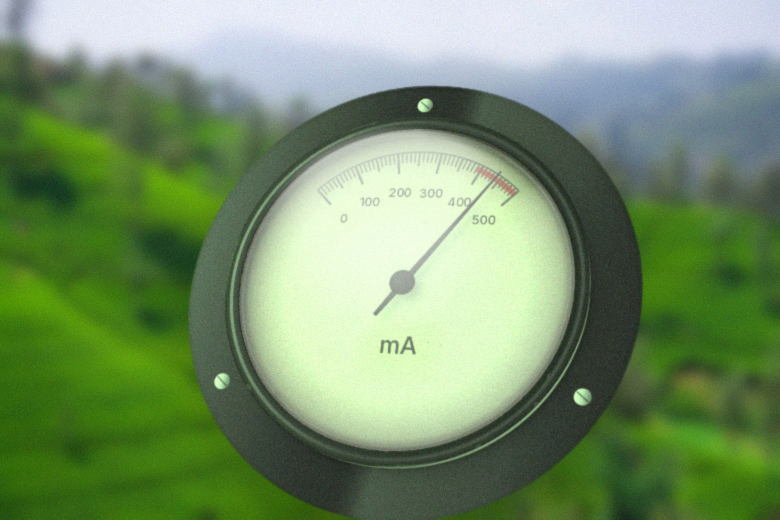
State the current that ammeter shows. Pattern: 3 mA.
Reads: 450 mA
